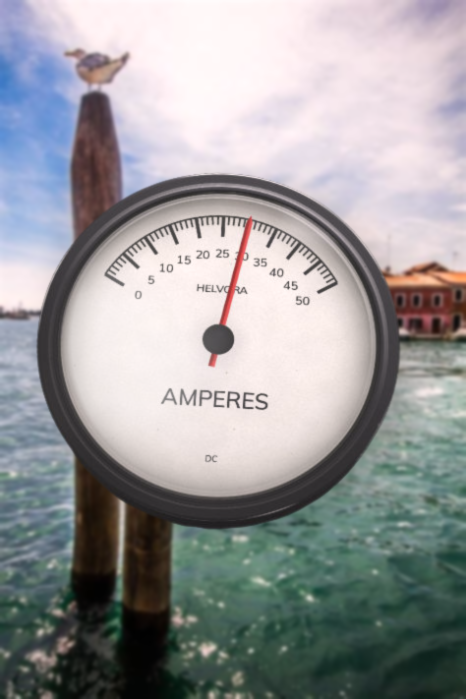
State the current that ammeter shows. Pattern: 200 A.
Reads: 30 A
